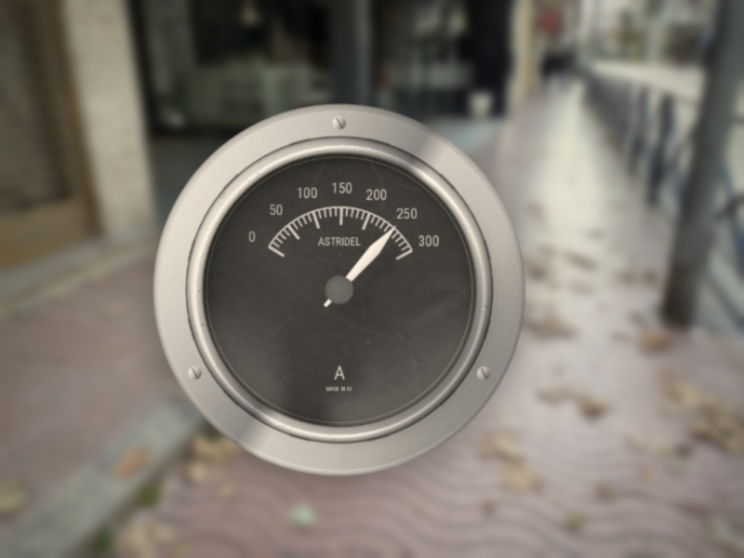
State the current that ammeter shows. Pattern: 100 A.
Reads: 250 A
